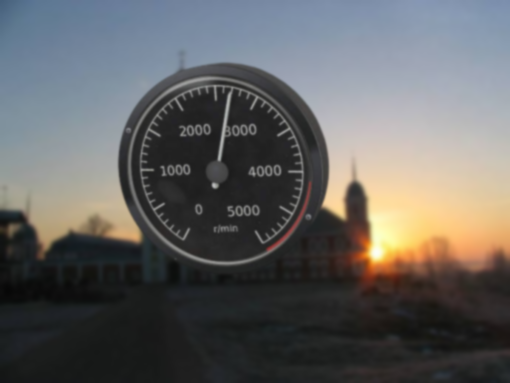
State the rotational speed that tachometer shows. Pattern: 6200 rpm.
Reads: 2700 rpm
